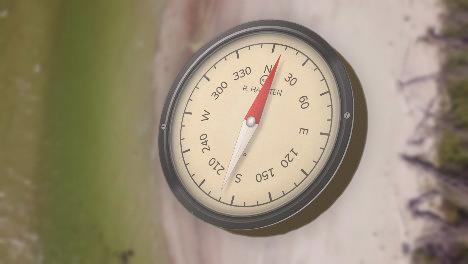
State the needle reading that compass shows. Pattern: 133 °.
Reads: 10 °
